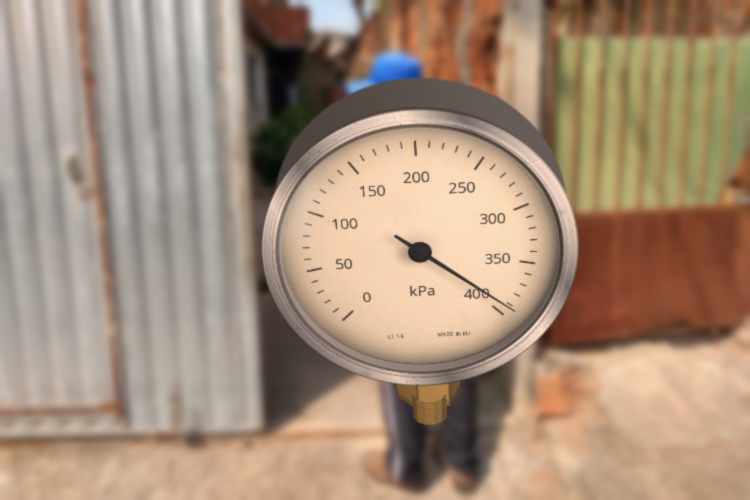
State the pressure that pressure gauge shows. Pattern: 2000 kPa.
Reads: 390 kPa
